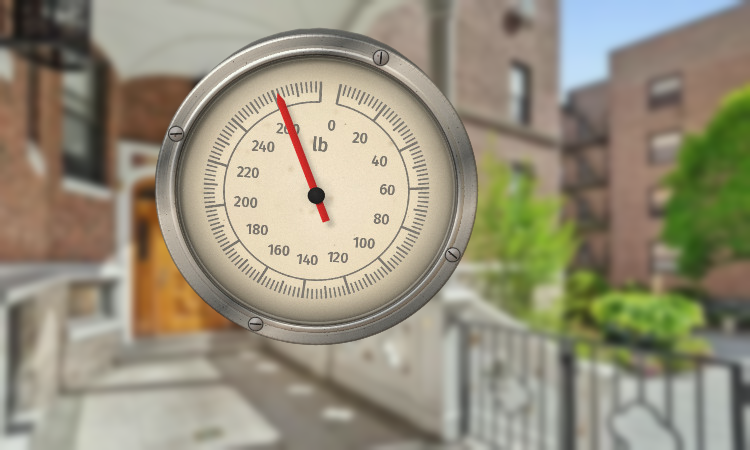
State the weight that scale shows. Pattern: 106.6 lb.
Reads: 262 lb
